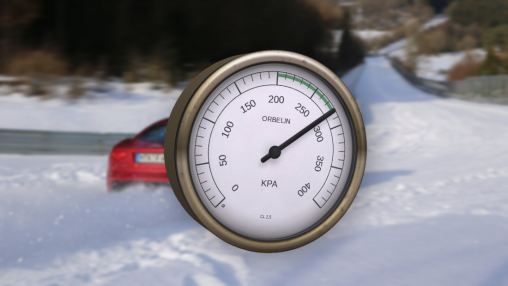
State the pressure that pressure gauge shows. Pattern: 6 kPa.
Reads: 280 kPa
